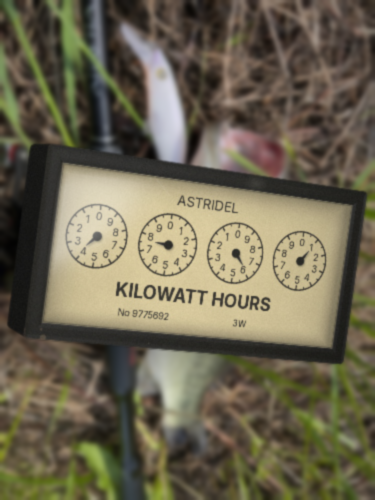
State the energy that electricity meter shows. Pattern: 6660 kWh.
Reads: 3761 kWh
